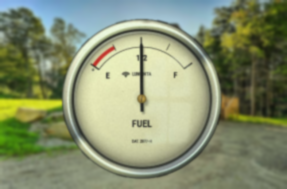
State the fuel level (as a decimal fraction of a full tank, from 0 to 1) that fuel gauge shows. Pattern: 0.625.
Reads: 0.5
